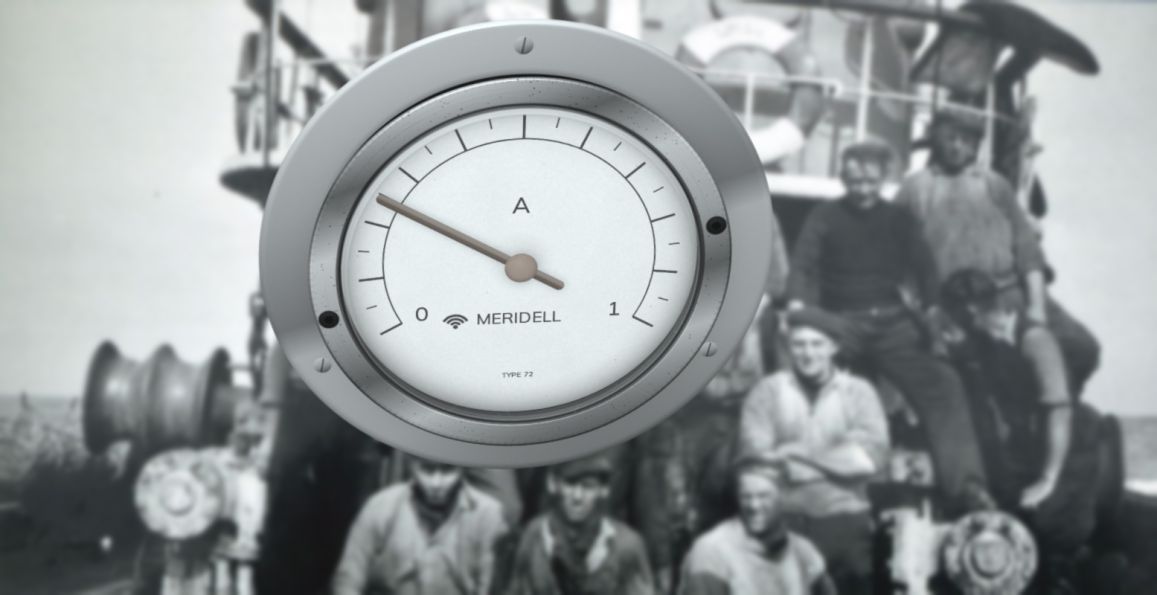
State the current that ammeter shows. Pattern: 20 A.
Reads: 0.25 A
